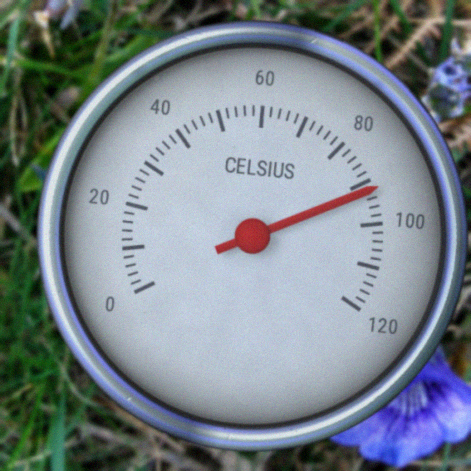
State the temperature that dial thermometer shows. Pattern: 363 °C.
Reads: 92 °C
